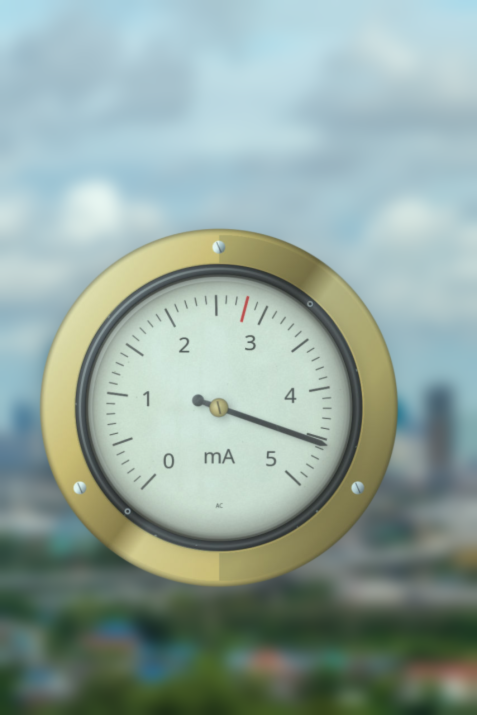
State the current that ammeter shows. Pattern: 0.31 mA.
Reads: 4.55 mA
